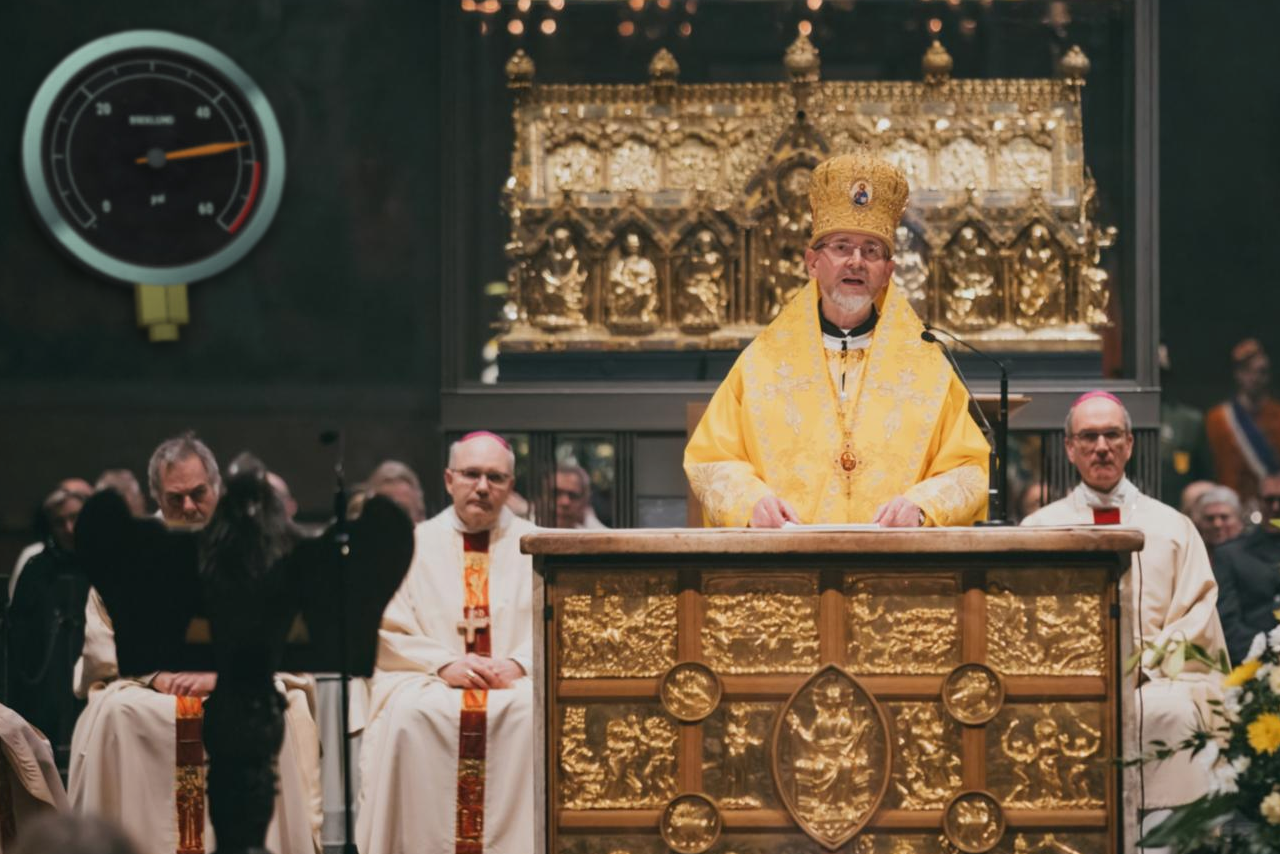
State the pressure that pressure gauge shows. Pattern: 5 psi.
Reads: 47.5 psi
